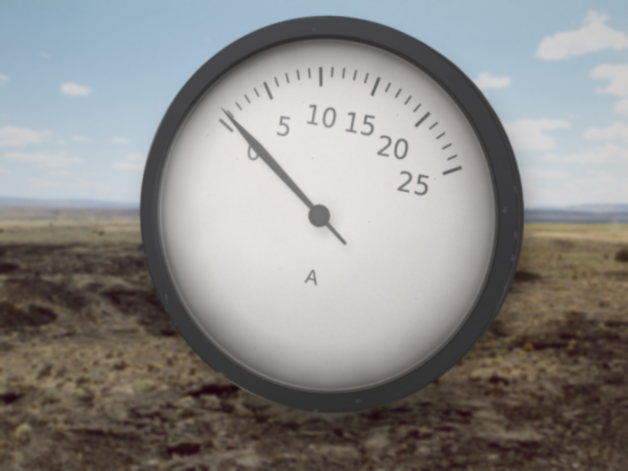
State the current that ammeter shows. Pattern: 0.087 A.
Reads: 1 A
